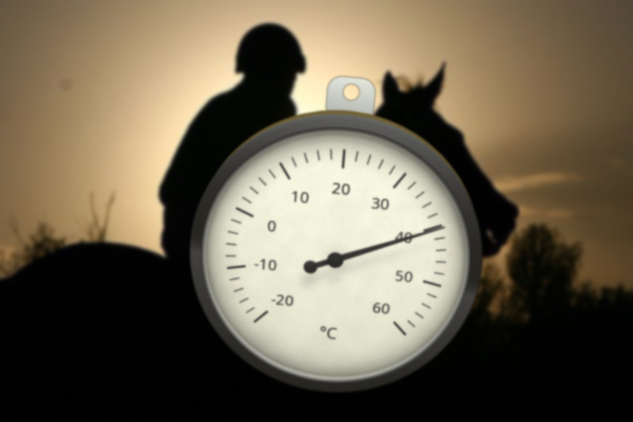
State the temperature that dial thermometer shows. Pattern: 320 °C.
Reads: 40 °C
